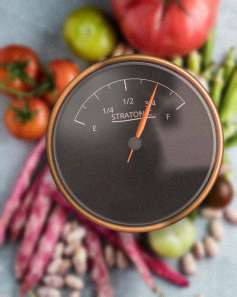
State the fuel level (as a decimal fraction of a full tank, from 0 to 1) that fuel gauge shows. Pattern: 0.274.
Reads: 0.75
